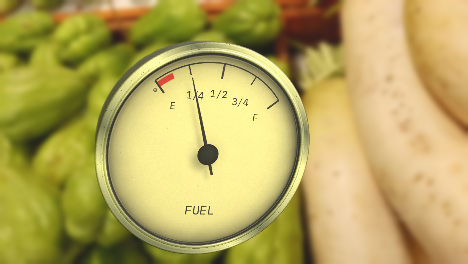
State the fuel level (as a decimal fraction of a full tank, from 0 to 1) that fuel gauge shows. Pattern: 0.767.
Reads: 0.25
